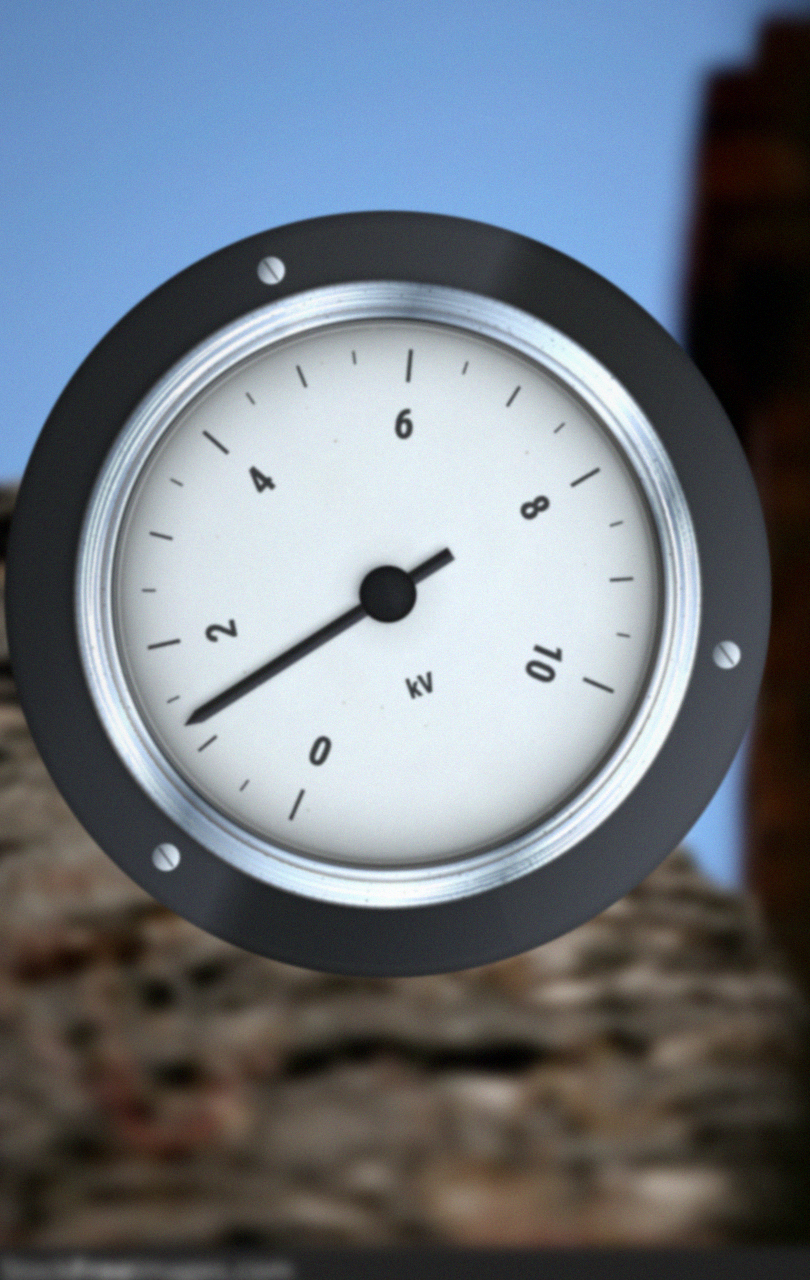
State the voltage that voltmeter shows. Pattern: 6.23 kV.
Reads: 1.25 kV
